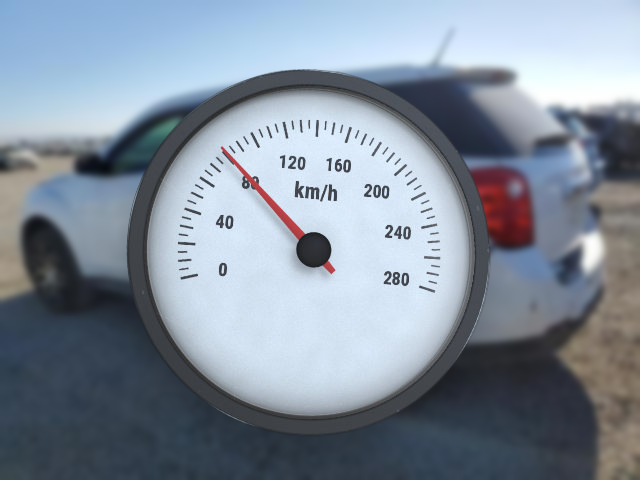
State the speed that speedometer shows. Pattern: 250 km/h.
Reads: 80 km/h
